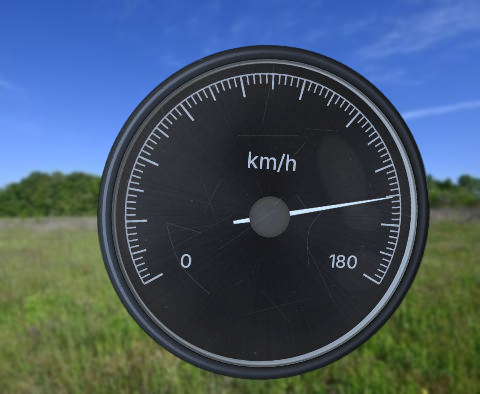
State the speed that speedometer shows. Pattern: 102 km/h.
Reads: 150 km/h
